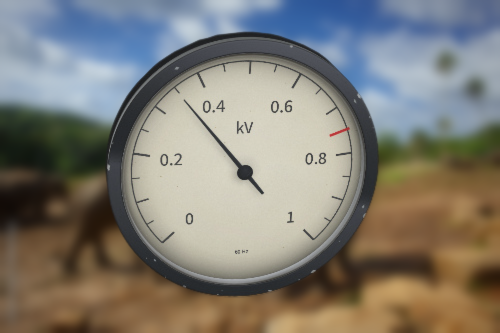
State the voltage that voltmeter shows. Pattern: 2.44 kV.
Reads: 0.35 kV
